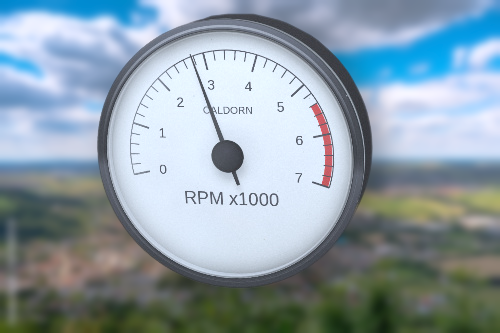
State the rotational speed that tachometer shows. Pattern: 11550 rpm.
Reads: 2800 rpm
